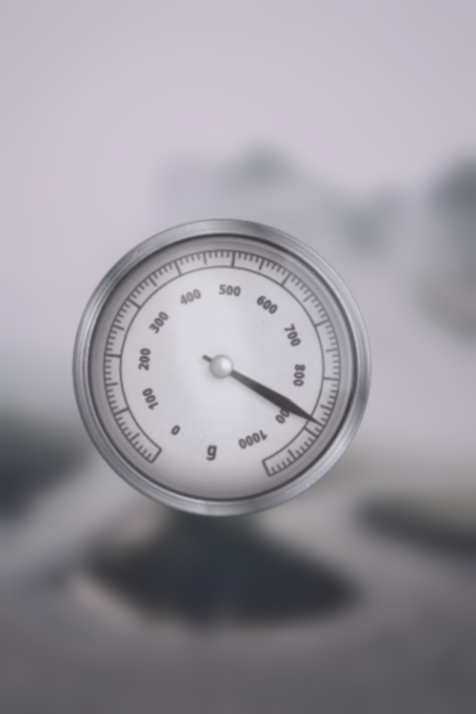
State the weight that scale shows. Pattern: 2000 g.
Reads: 880 g
